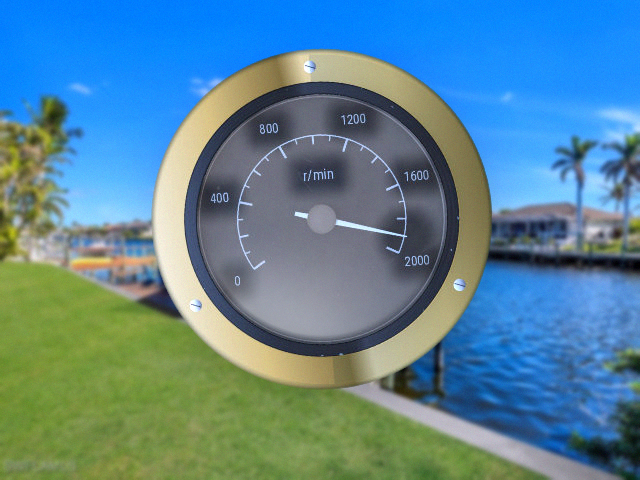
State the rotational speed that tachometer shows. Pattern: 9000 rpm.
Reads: 1900 rpm
